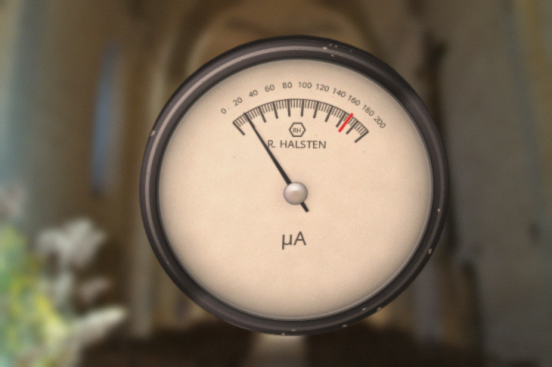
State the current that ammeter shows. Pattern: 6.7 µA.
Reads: 20 µA
